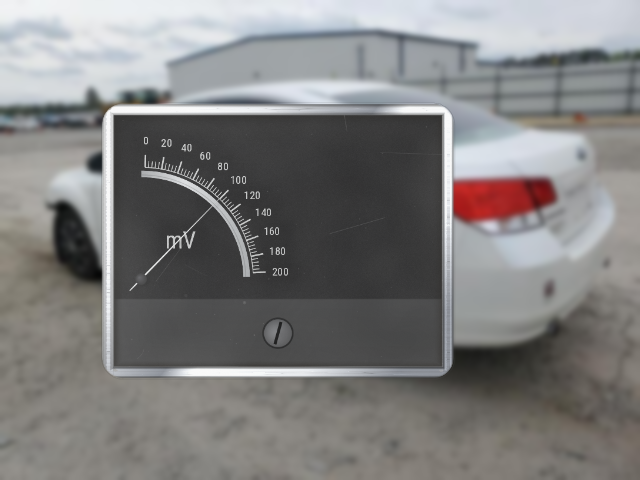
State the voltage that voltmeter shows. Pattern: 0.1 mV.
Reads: 100 mV
